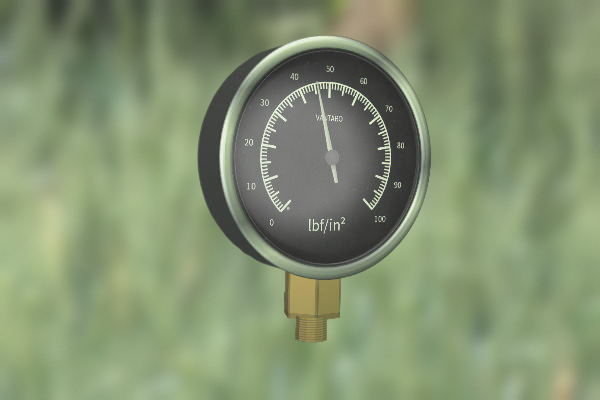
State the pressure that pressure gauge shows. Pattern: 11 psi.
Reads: 45 psi
